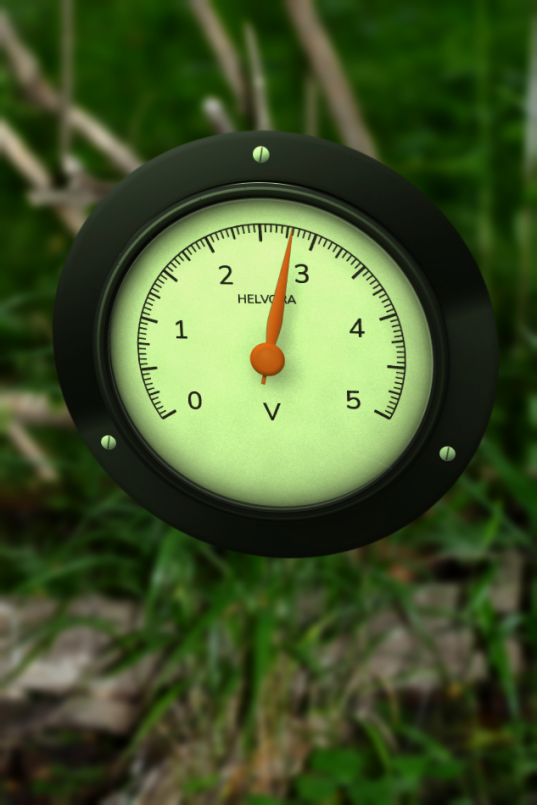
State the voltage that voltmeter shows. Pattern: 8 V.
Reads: 2.8 V
